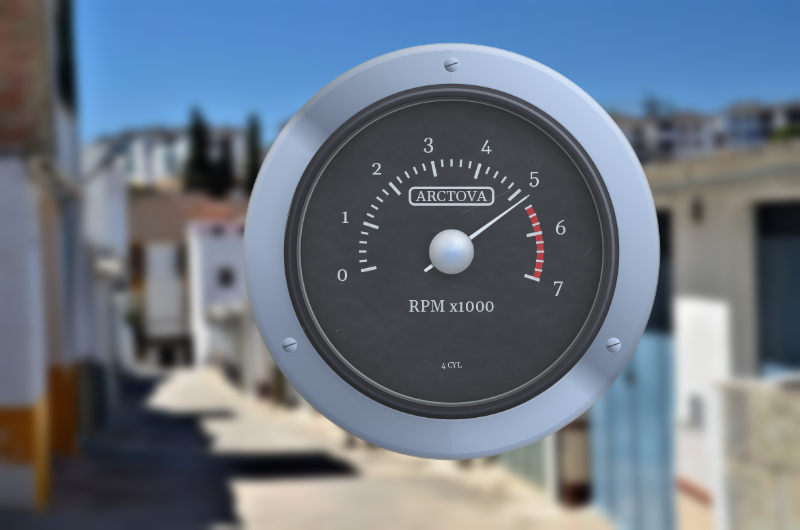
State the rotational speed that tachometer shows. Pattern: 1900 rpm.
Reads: 5200 rpm
